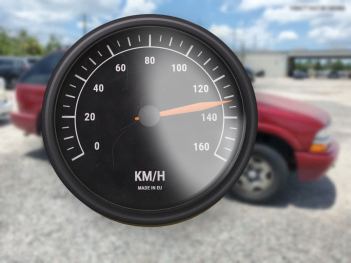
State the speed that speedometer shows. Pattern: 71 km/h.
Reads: 132.5 km/h
